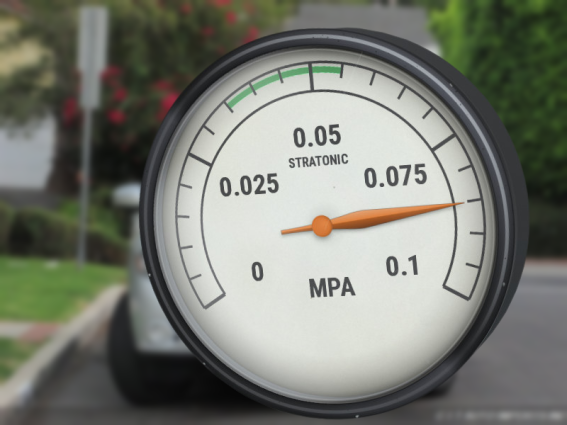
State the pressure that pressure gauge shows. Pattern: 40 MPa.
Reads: 0.085 MPa
